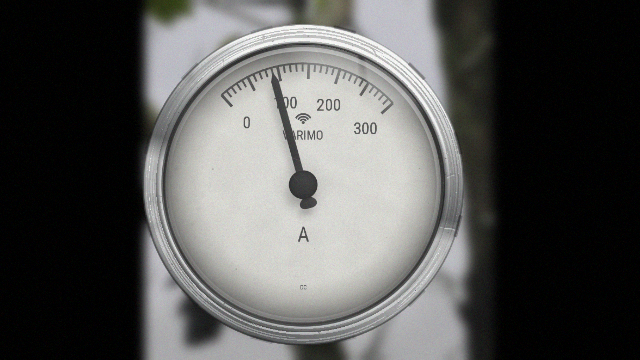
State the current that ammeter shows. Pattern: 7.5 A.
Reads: 90 A
